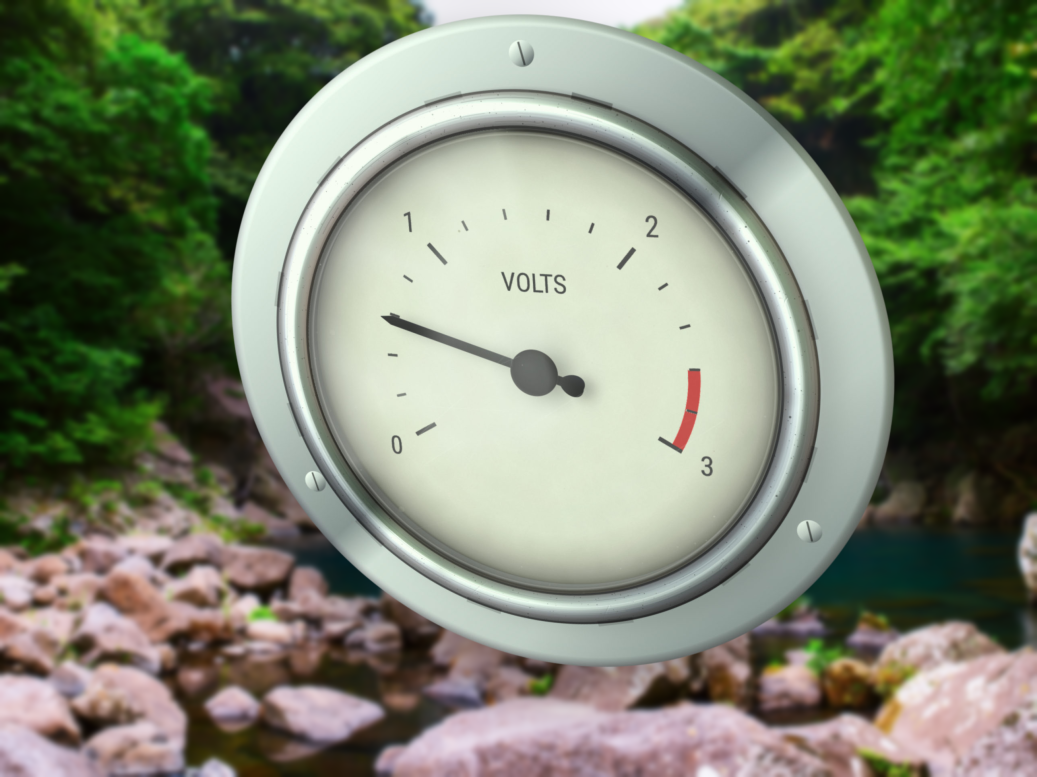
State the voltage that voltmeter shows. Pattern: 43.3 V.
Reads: 0.6 V
